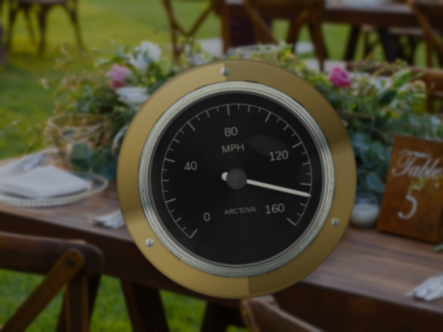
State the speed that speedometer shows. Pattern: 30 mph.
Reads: 145 mph
